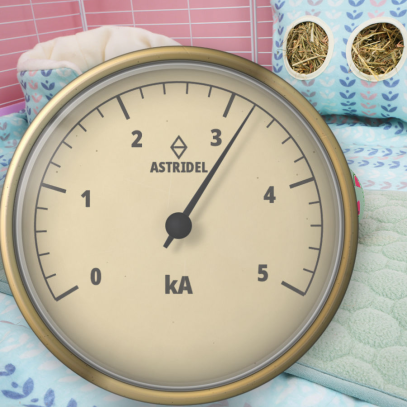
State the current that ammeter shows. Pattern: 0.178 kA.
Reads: 3.2 kA
